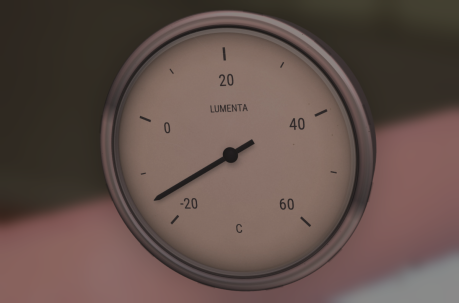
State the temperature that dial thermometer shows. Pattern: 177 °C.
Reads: -15 °C
